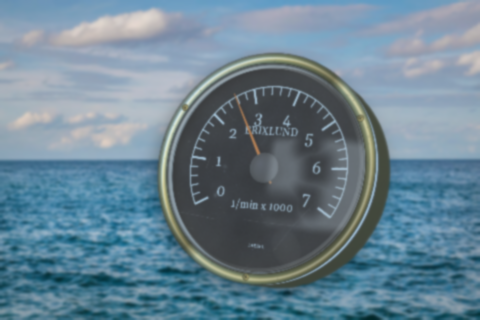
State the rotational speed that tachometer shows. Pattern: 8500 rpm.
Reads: 2600 rpm
